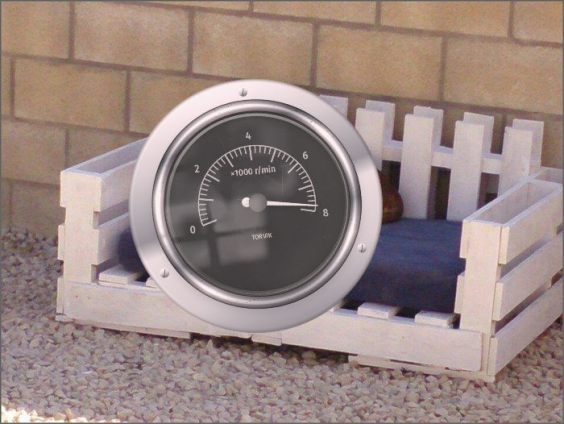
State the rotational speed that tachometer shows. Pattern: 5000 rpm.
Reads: 7800 rpm
